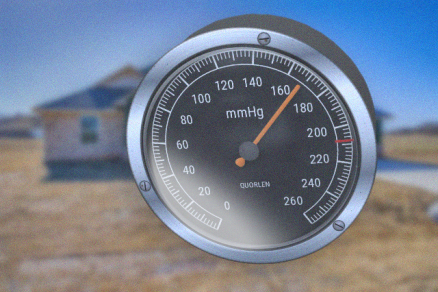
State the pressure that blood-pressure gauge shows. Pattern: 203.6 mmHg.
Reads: 168 mmHg
